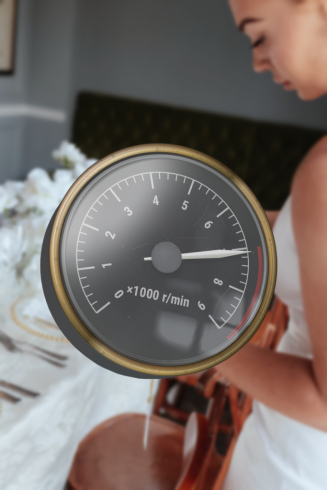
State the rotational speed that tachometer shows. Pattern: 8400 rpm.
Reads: 7100 rpm
